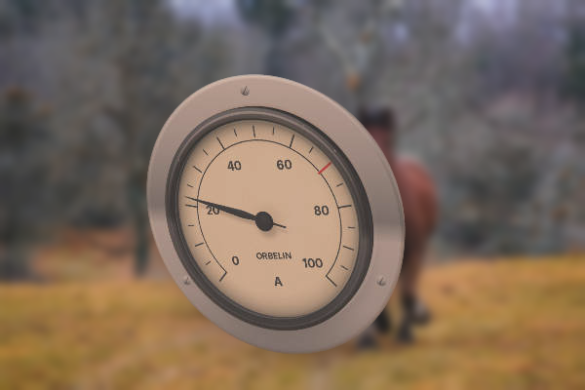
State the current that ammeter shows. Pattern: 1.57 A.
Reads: 22.5 A
